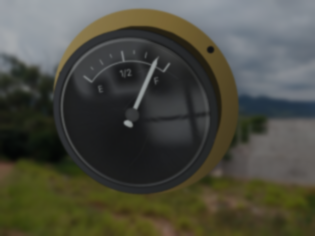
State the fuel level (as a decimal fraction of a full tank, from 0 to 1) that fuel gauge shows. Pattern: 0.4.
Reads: 0.875
